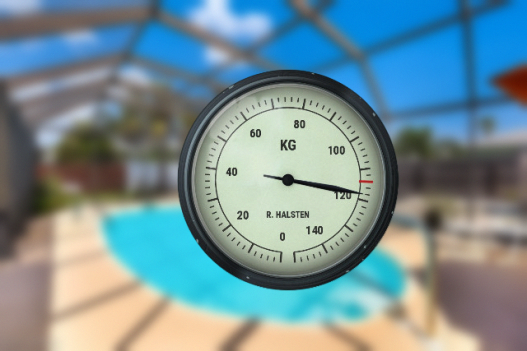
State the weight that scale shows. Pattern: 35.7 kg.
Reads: 118 kg
